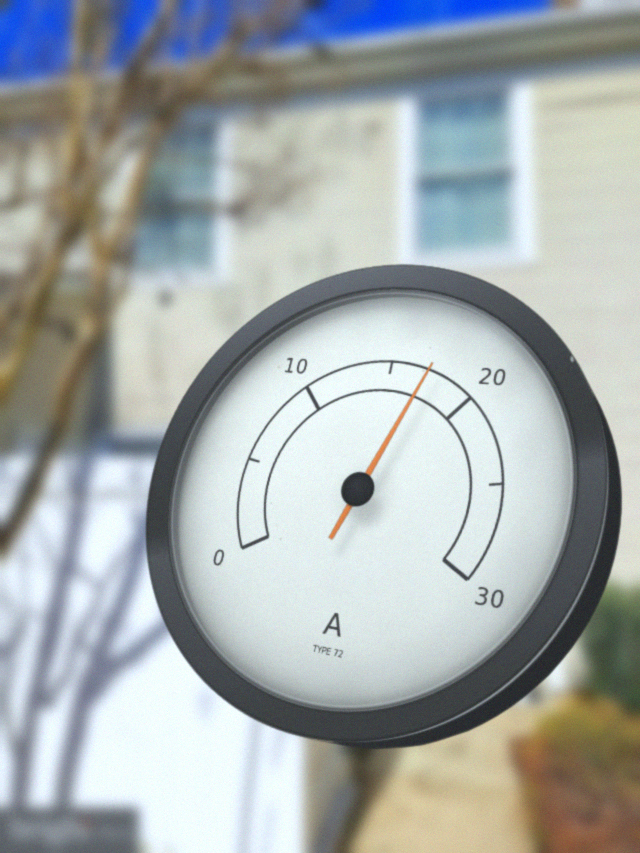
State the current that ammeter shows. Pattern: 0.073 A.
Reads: 17.5 A
